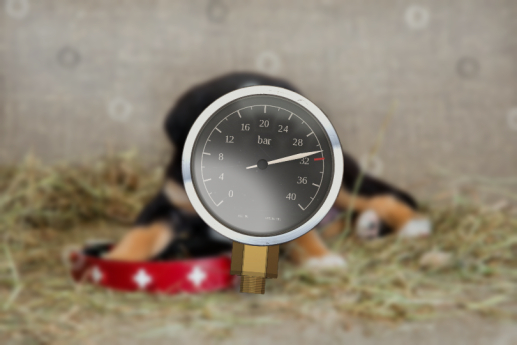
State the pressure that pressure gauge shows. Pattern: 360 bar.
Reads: 31 bar
